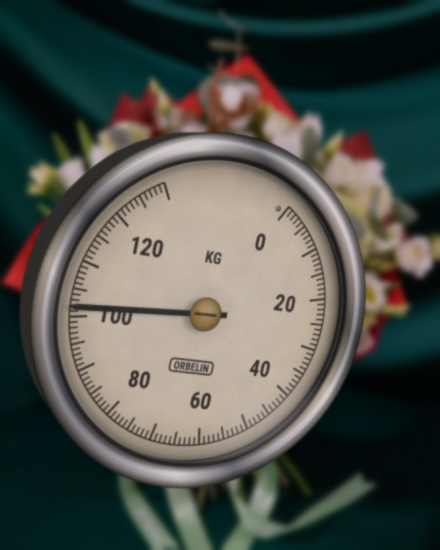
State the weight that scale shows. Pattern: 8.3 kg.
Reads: 102 kg
